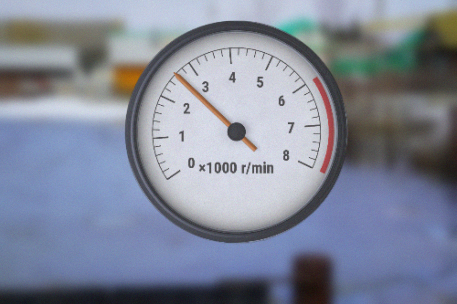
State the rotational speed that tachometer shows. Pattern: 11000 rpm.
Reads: 2600 rpm
